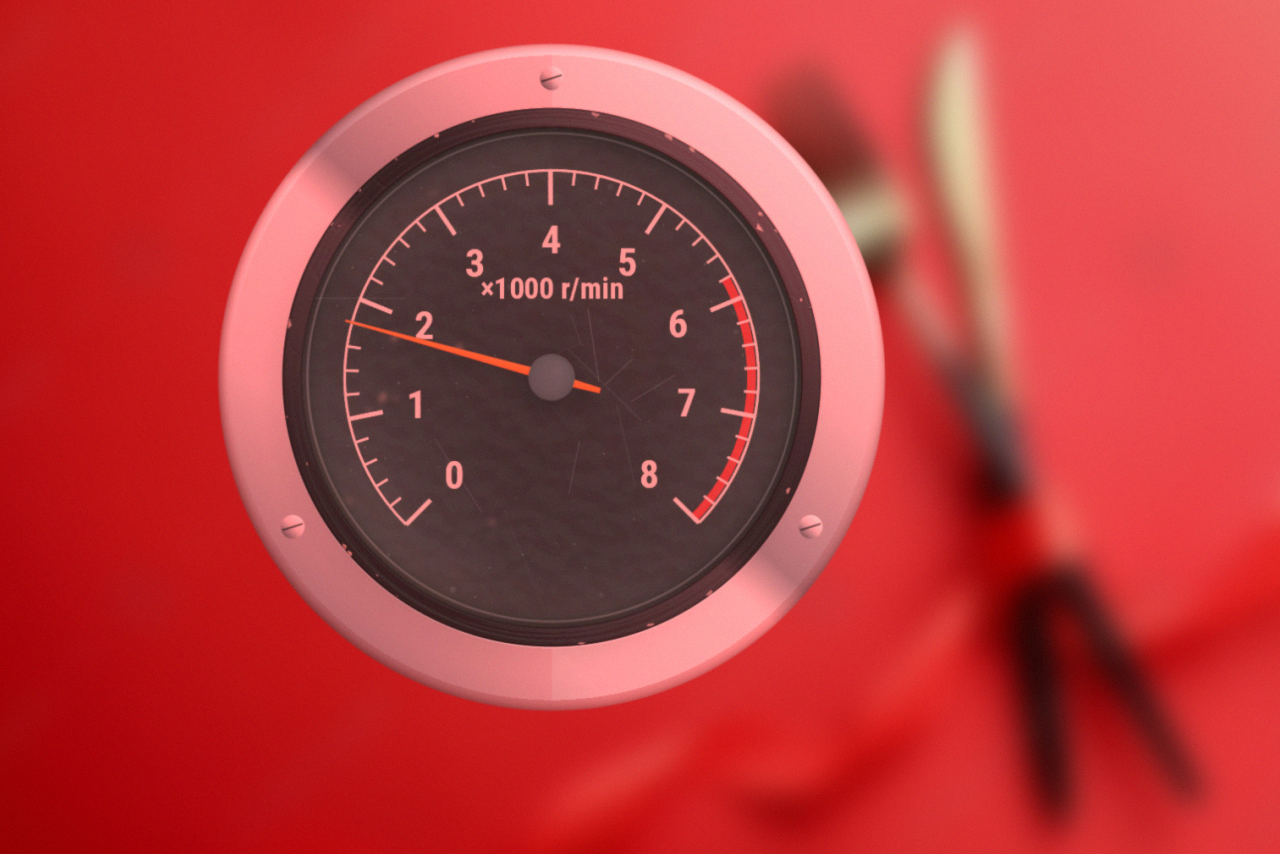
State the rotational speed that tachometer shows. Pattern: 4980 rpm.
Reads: 1800 rpm
